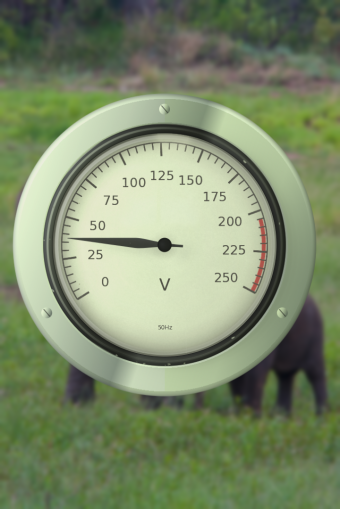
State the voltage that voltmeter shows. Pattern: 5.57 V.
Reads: 37.5 V
